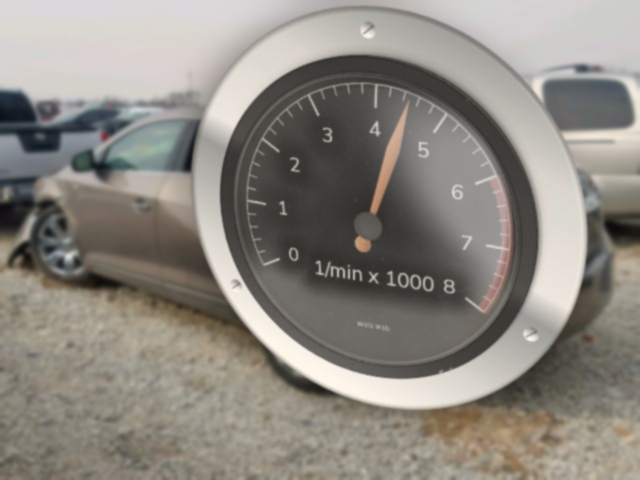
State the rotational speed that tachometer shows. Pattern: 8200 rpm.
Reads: 4500 rpm
